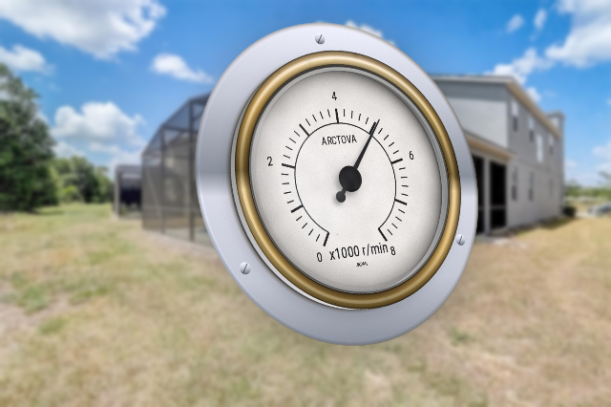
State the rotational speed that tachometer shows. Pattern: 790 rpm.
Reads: 5000 rpm
